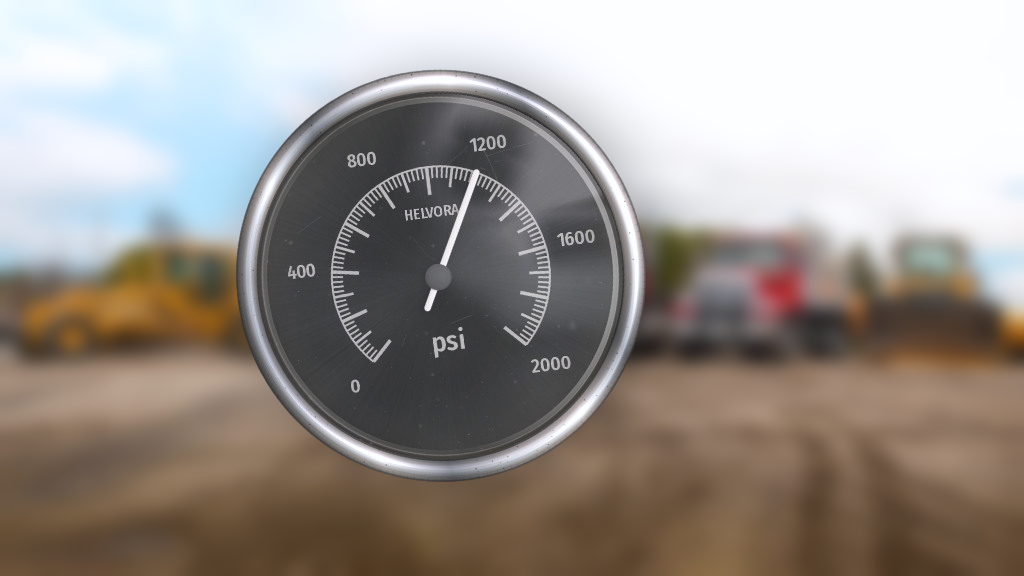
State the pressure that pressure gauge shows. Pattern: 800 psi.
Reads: 1200 psi
